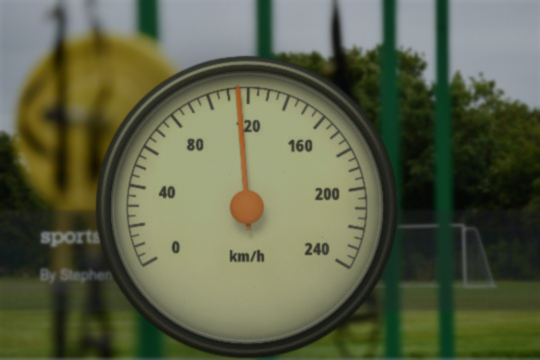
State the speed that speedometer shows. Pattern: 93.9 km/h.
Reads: 115 km/h
